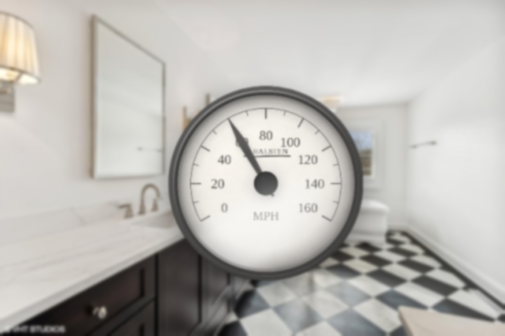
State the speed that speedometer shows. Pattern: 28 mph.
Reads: 60 mph
